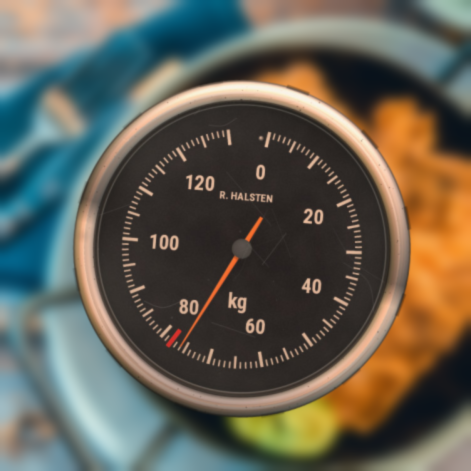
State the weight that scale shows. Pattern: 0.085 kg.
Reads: 76 kg
